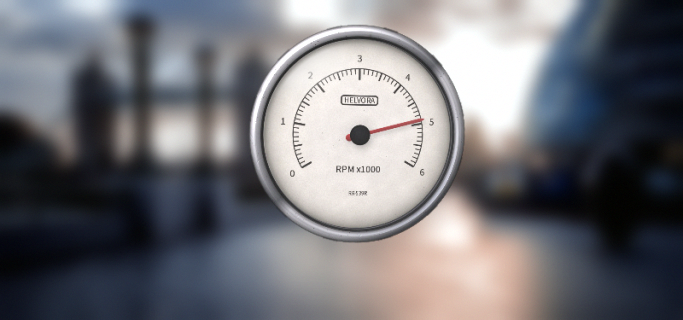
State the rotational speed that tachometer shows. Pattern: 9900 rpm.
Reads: 4900 rpm
